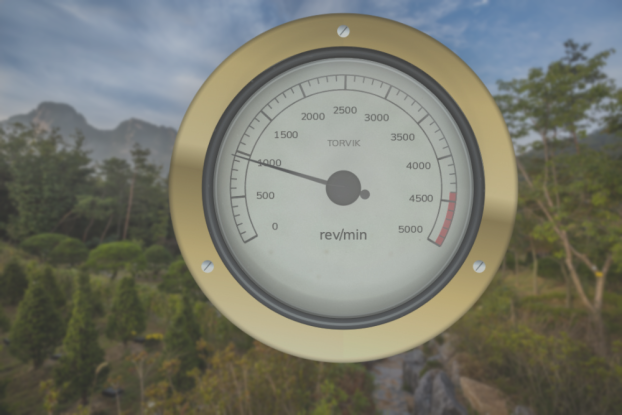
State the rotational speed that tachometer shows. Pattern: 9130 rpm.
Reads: 950 rpm
